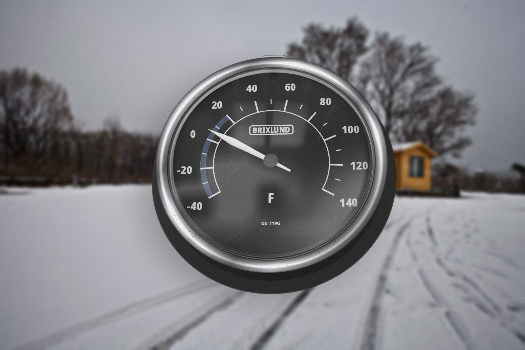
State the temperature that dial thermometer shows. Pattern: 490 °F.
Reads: 5 °F
